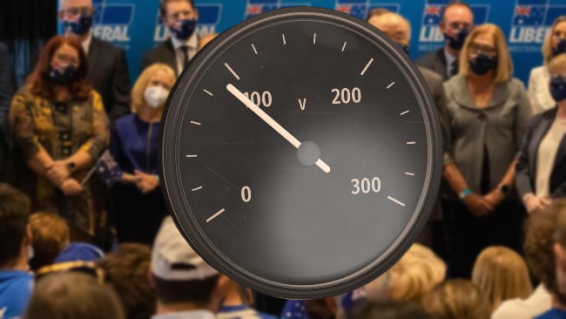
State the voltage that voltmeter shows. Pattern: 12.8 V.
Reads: 90 V
